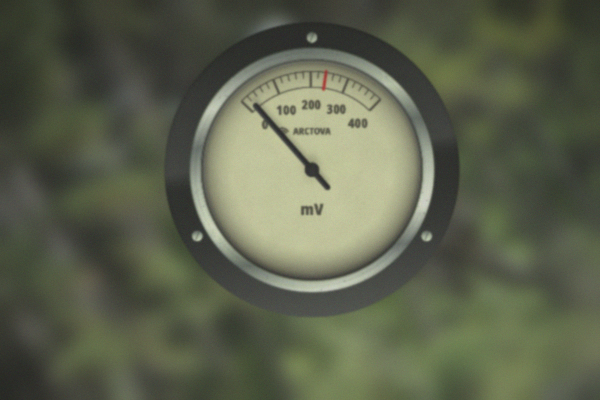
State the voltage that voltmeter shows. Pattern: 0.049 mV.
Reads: 20 mV
